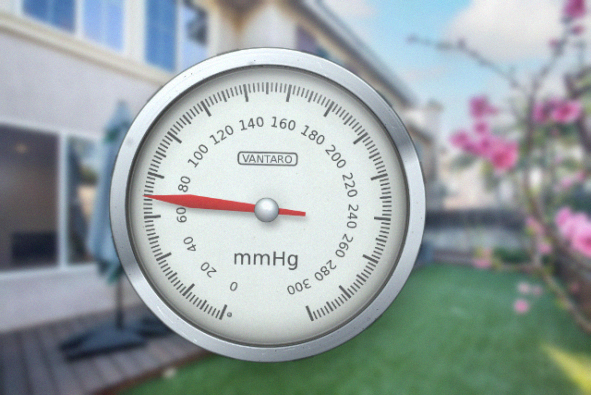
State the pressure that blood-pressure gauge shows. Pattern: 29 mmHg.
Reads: 70 mmHg
